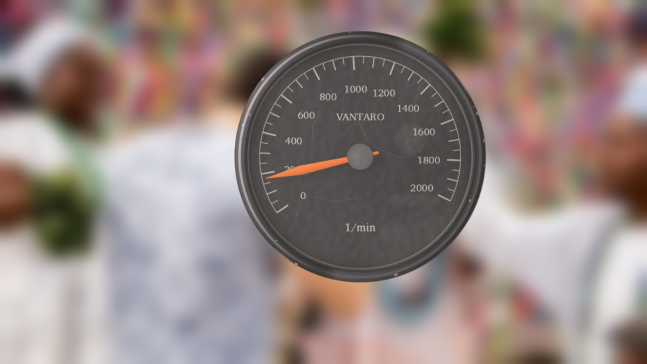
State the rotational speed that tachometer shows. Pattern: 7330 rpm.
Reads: 175 rpm
